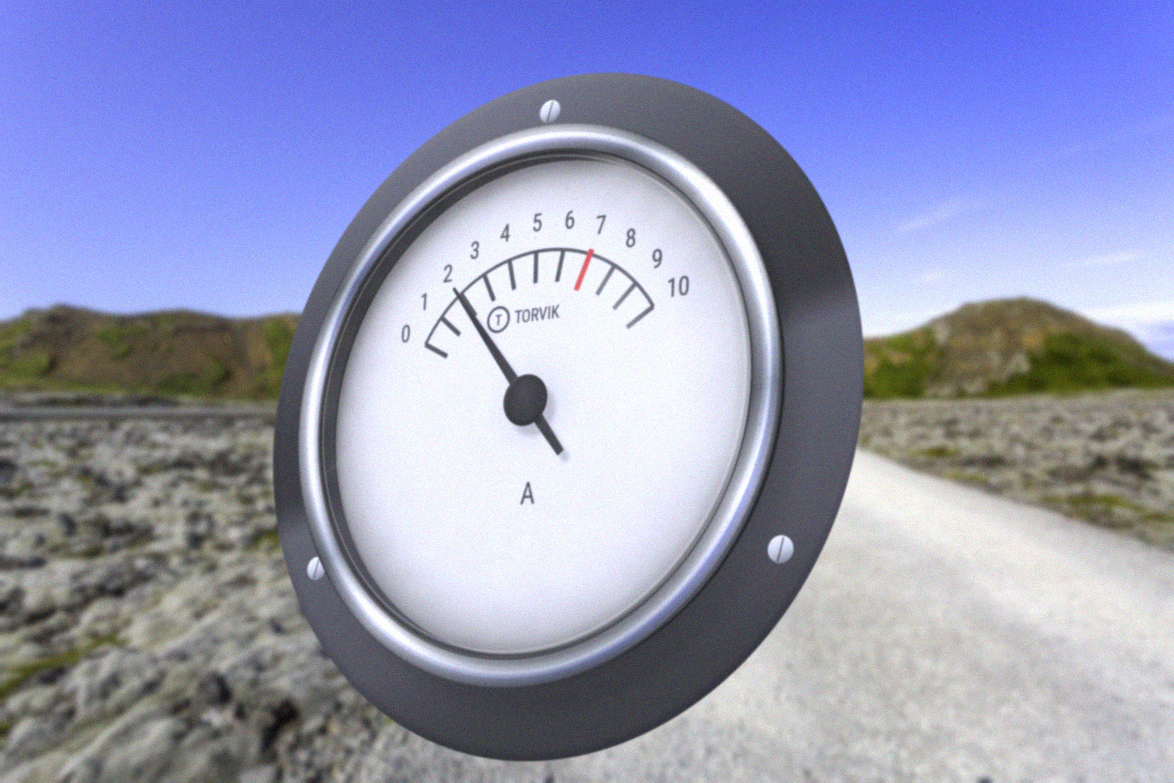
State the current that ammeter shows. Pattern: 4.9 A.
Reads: 2 A
